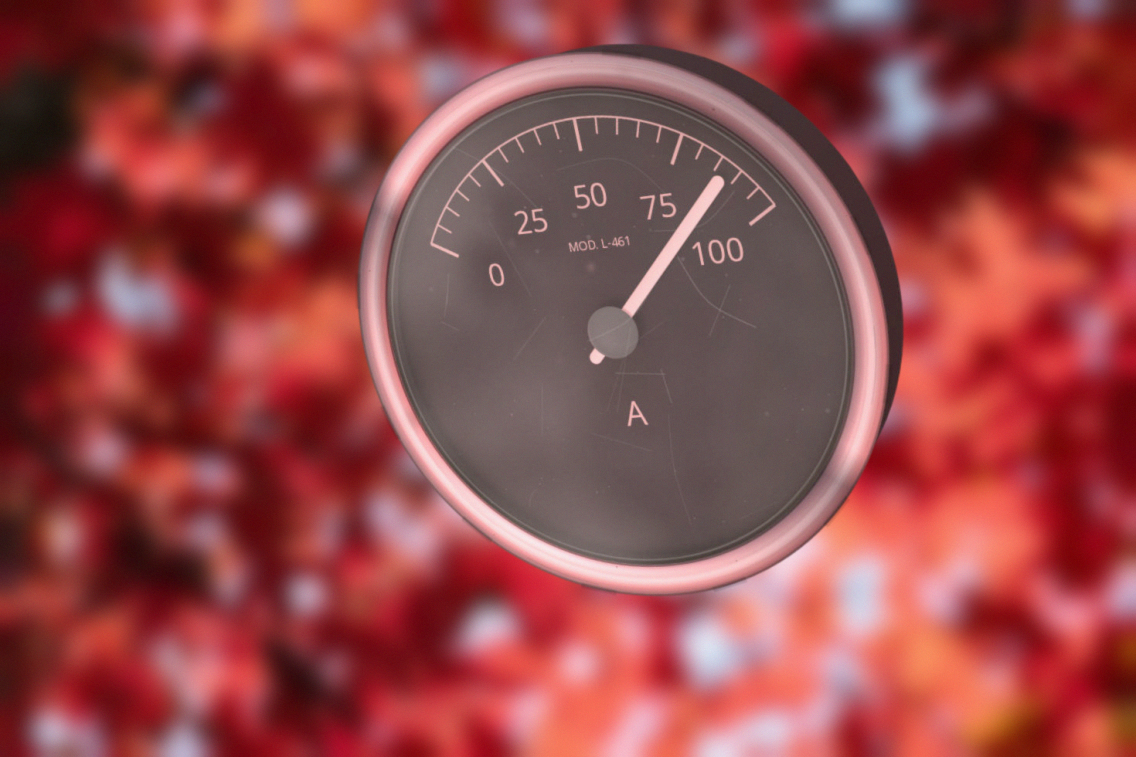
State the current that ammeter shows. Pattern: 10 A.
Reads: 87.5 A
